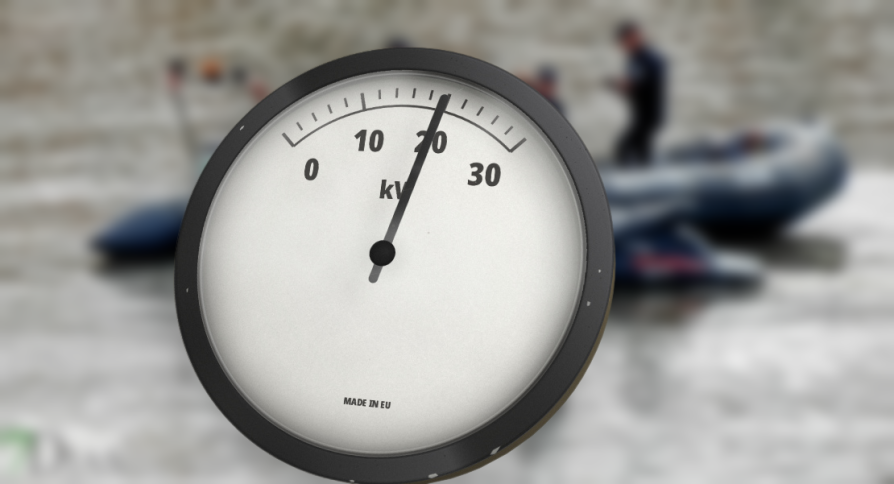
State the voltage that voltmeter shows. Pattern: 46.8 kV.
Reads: 20 kV
